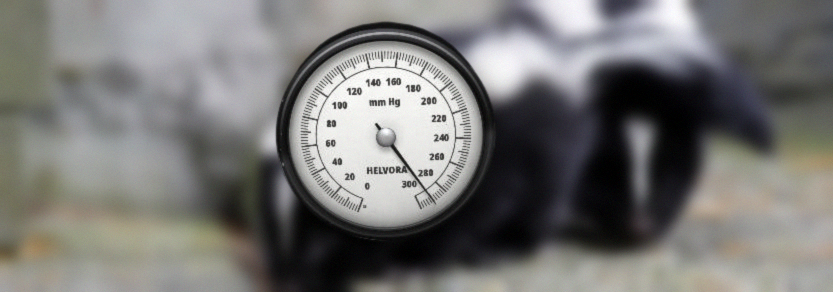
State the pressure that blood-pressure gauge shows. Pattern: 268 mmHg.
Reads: 290 mmHg
